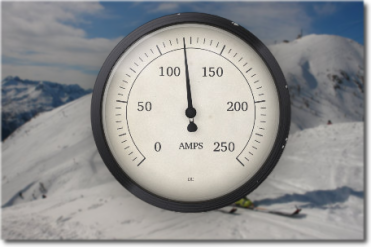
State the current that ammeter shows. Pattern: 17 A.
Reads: 120 A
